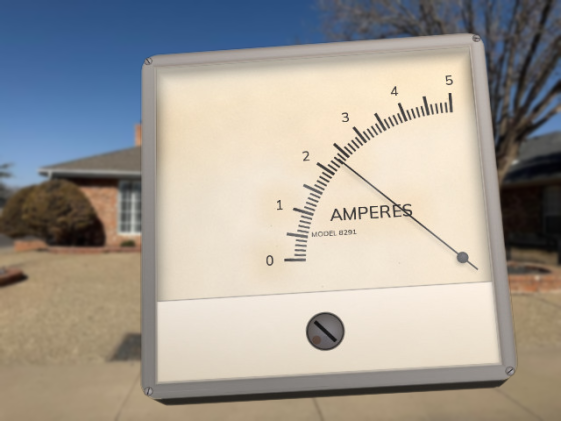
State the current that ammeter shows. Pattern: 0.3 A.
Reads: 2.3 A
